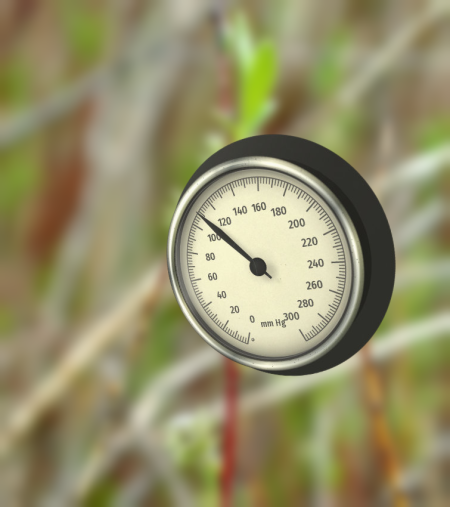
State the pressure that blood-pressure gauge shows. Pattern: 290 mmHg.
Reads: 110 mmHg
